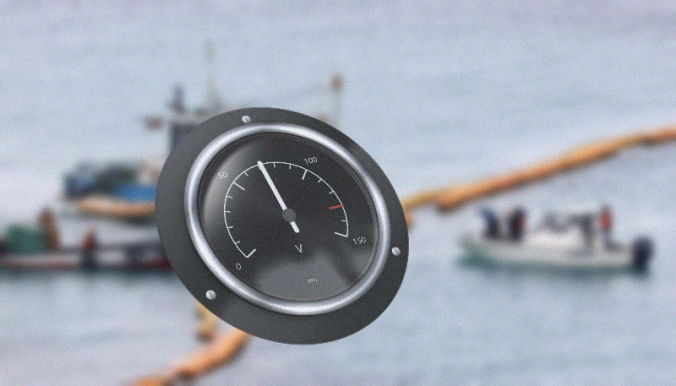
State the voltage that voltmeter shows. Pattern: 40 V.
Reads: 70 V
